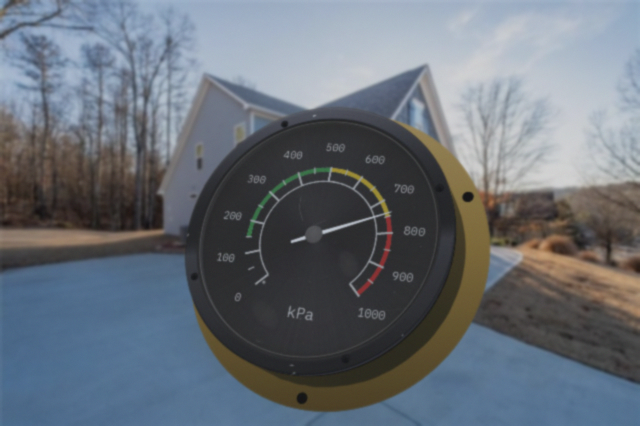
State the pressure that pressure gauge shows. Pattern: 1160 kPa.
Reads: 750 kPa
